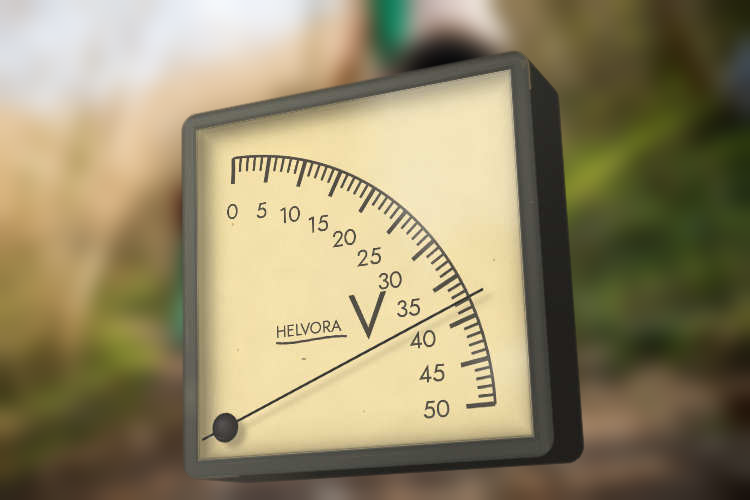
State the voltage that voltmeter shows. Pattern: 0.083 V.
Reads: 38 V
